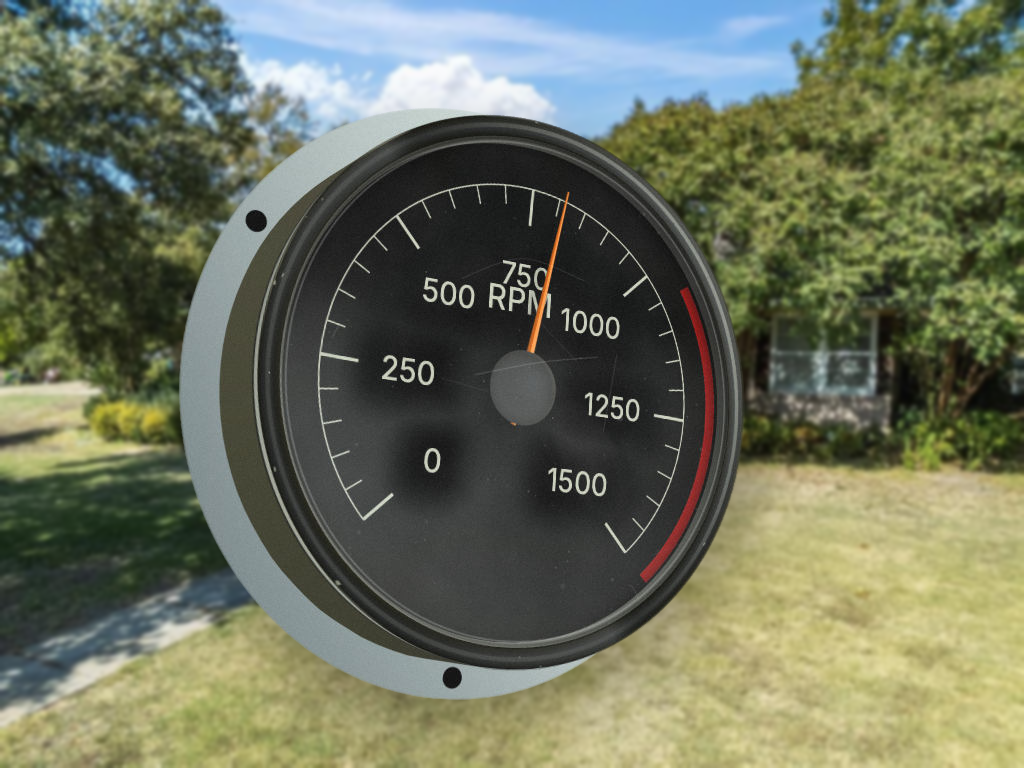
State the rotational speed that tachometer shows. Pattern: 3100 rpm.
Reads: 800 rpm
